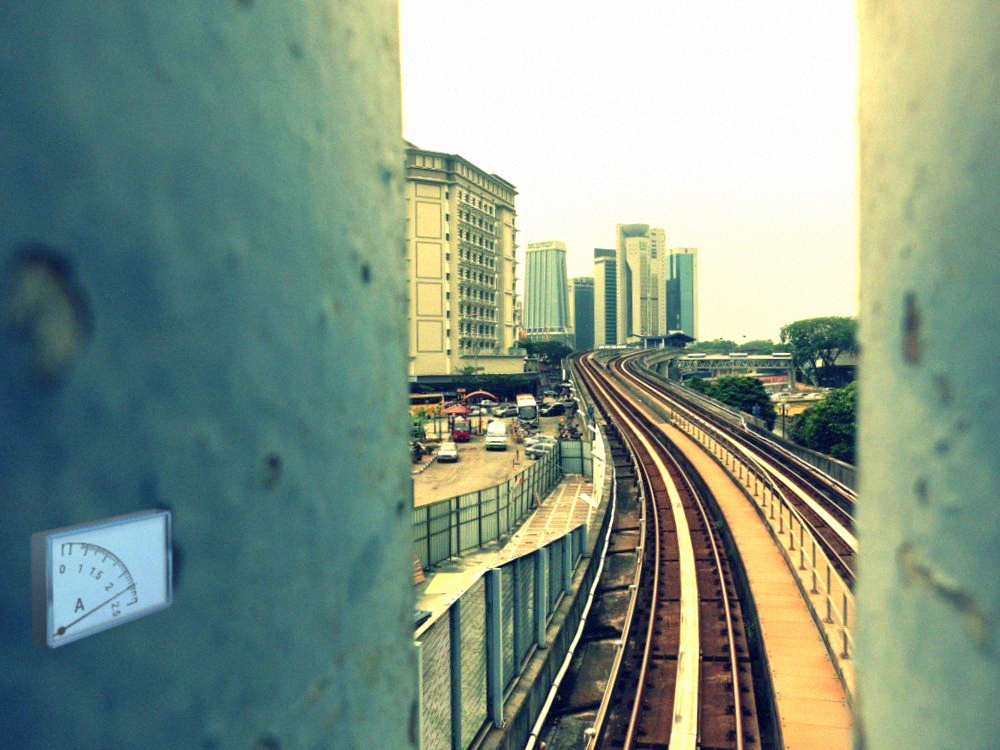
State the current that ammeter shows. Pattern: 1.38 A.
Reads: 2.25 A
